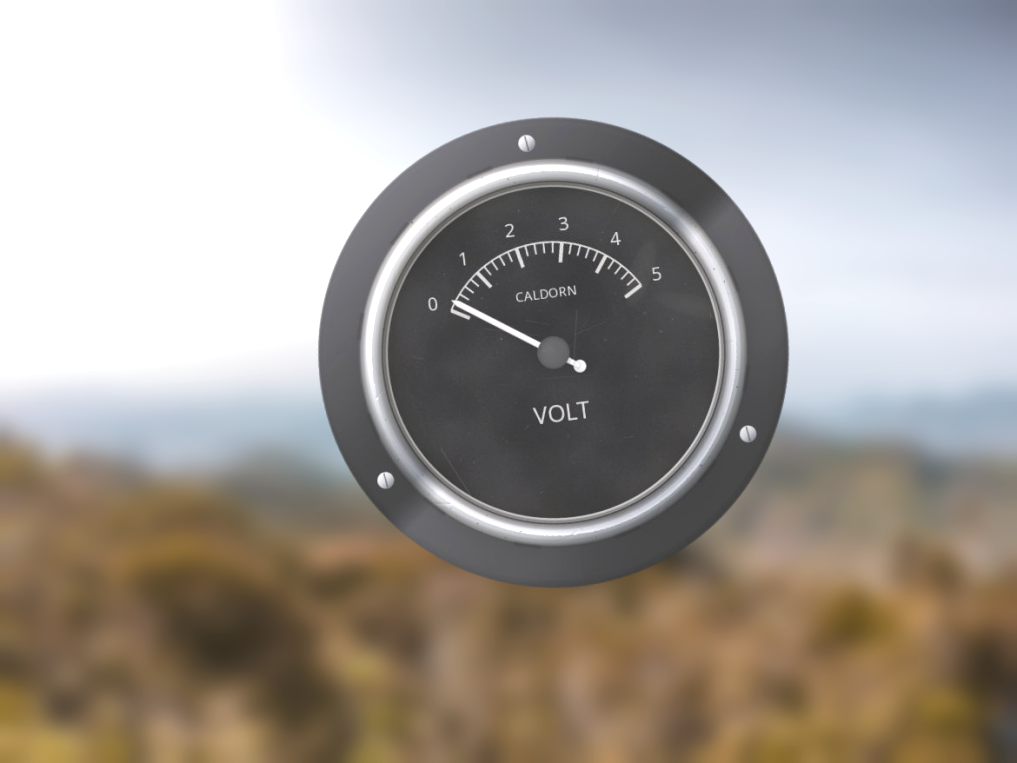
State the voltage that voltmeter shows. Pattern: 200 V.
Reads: 0.2 V
